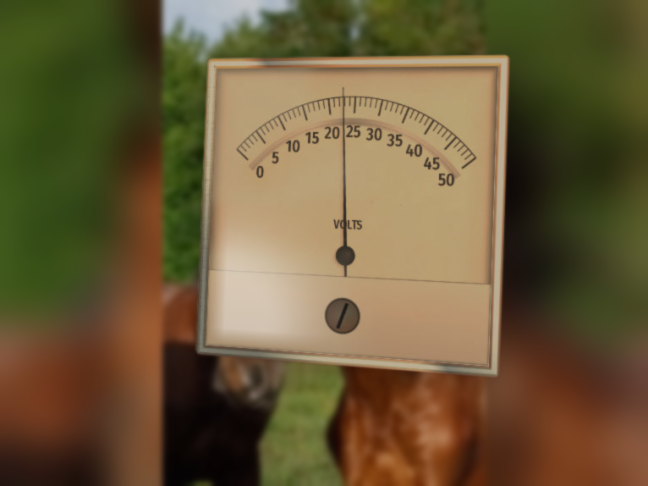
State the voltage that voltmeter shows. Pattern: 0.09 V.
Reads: 23 V
